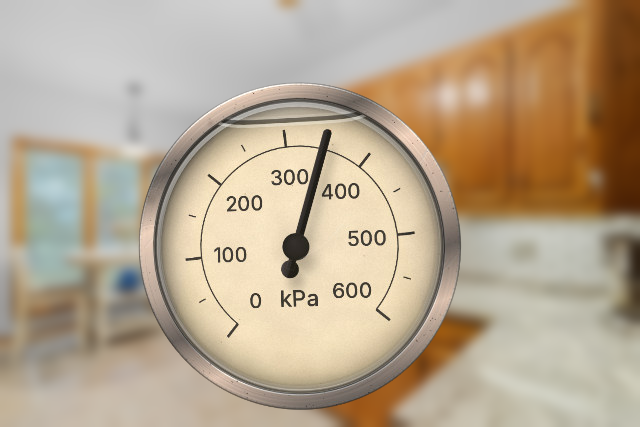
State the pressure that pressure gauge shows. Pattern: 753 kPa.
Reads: 350 kPa
